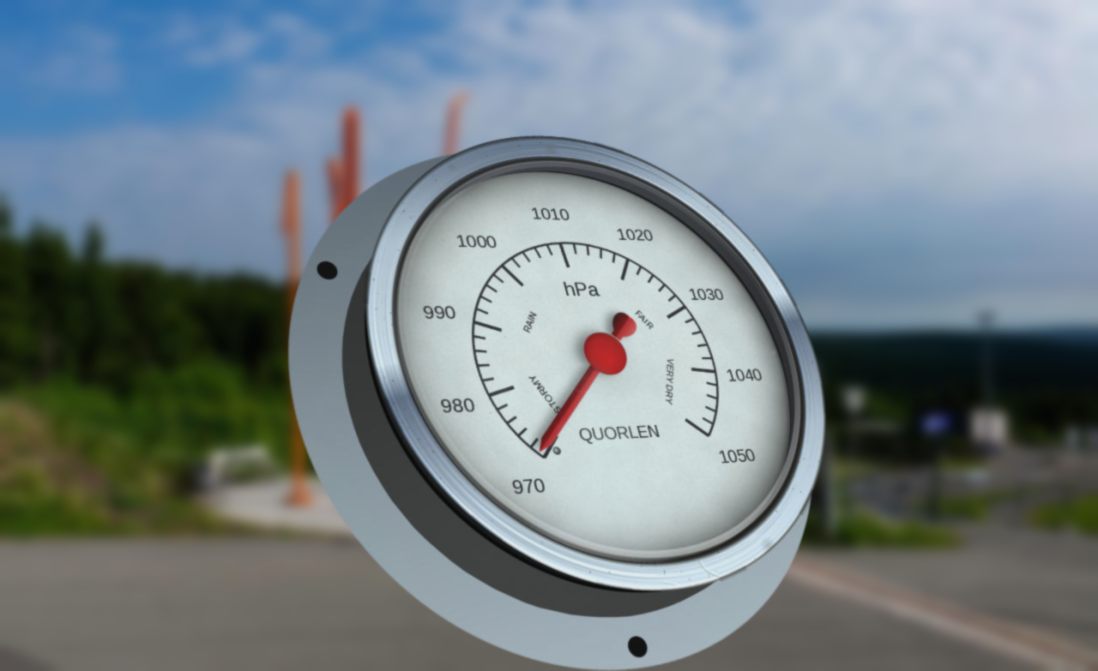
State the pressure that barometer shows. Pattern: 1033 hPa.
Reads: 971 hPa
